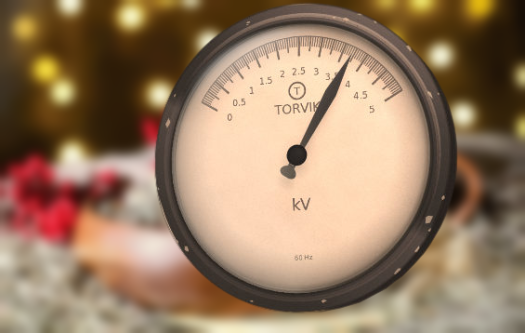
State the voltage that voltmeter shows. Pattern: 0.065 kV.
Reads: 3.75 kV
